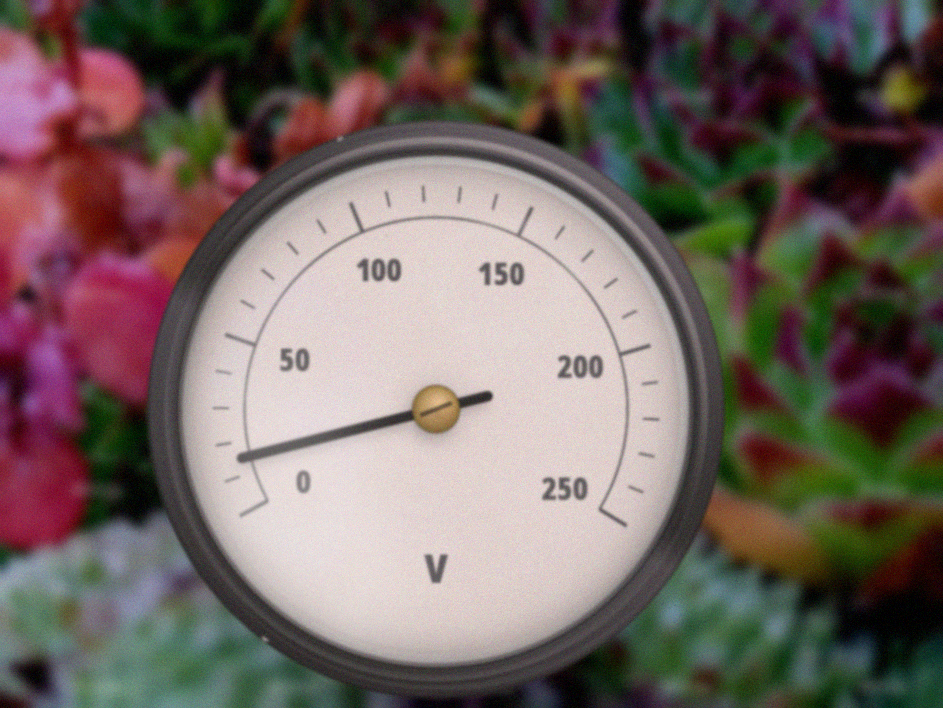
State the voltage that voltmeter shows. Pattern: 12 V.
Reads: 15 V
